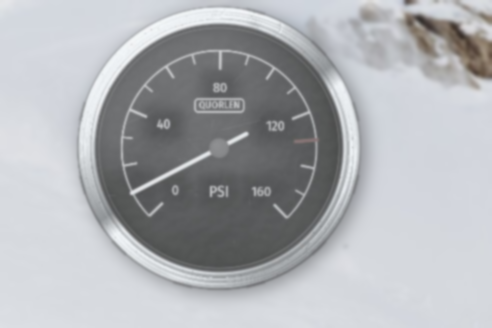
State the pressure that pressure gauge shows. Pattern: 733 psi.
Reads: 10 psi
